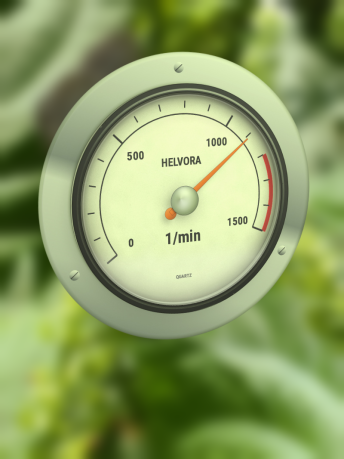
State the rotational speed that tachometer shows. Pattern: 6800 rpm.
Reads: 1100 rpm
